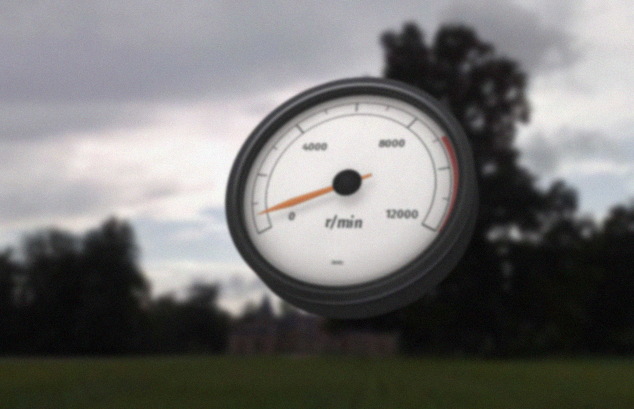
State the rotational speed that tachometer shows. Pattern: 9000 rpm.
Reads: 500 rpm
